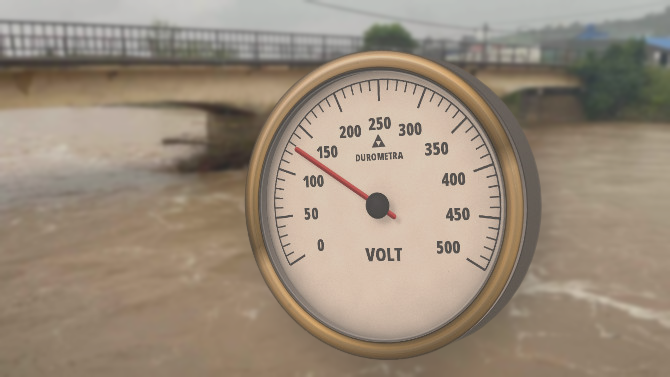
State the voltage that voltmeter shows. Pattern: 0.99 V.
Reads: 130 V
